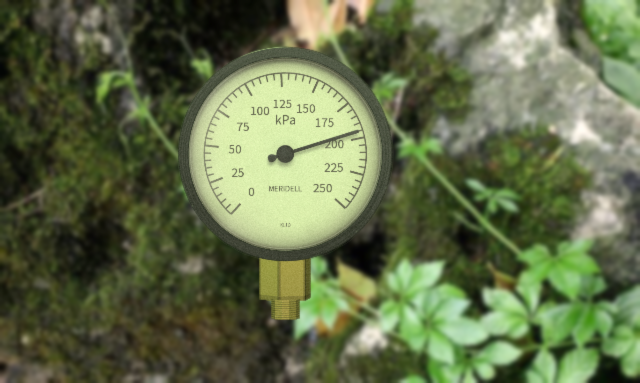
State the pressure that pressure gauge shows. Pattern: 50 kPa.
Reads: 195 kPa
